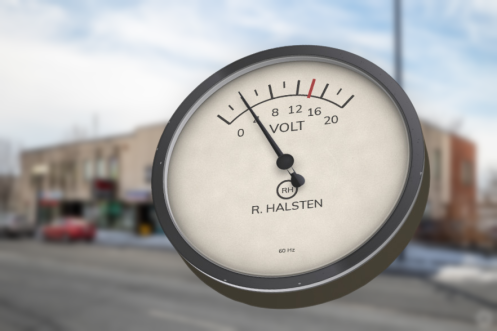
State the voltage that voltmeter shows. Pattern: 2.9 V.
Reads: 4 V
